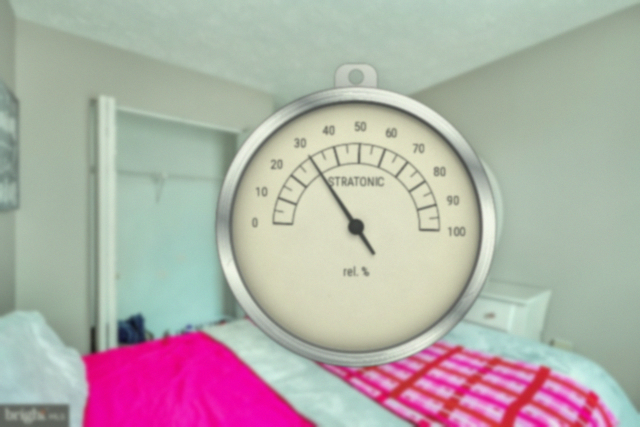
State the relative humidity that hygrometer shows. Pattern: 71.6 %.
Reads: 30 %
